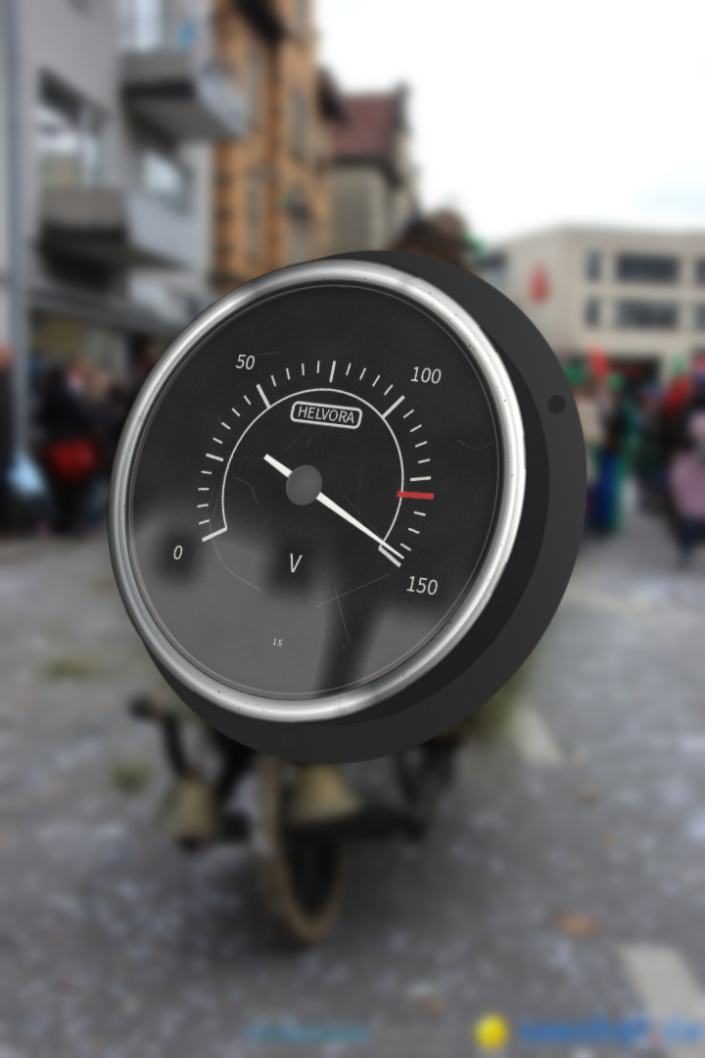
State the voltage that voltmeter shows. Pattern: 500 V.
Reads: 147.5 V
